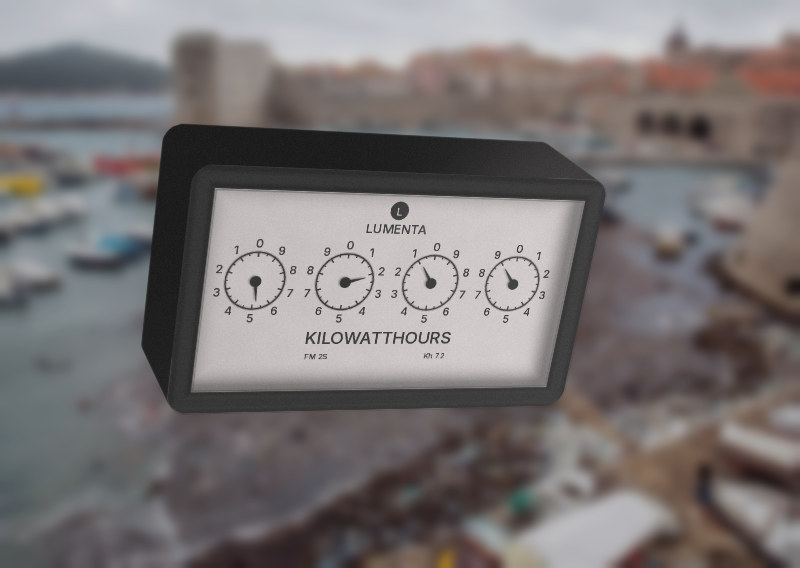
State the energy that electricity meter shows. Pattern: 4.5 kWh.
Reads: 5209 kWh
